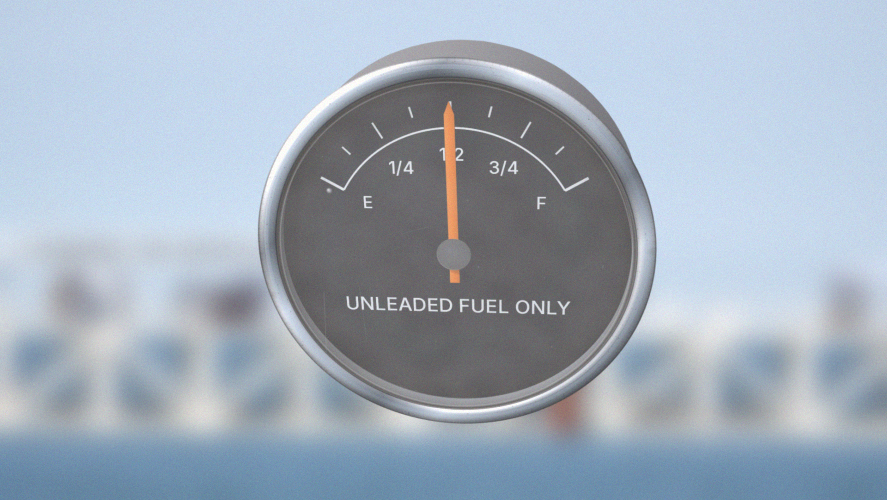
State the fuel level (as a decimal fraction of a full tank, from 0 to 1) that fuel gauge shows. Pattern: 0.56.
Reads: 0.5
